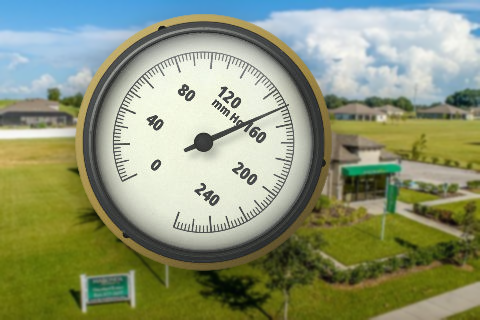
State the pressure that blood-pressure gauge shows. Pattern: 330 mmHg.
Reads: 150 mmHg
